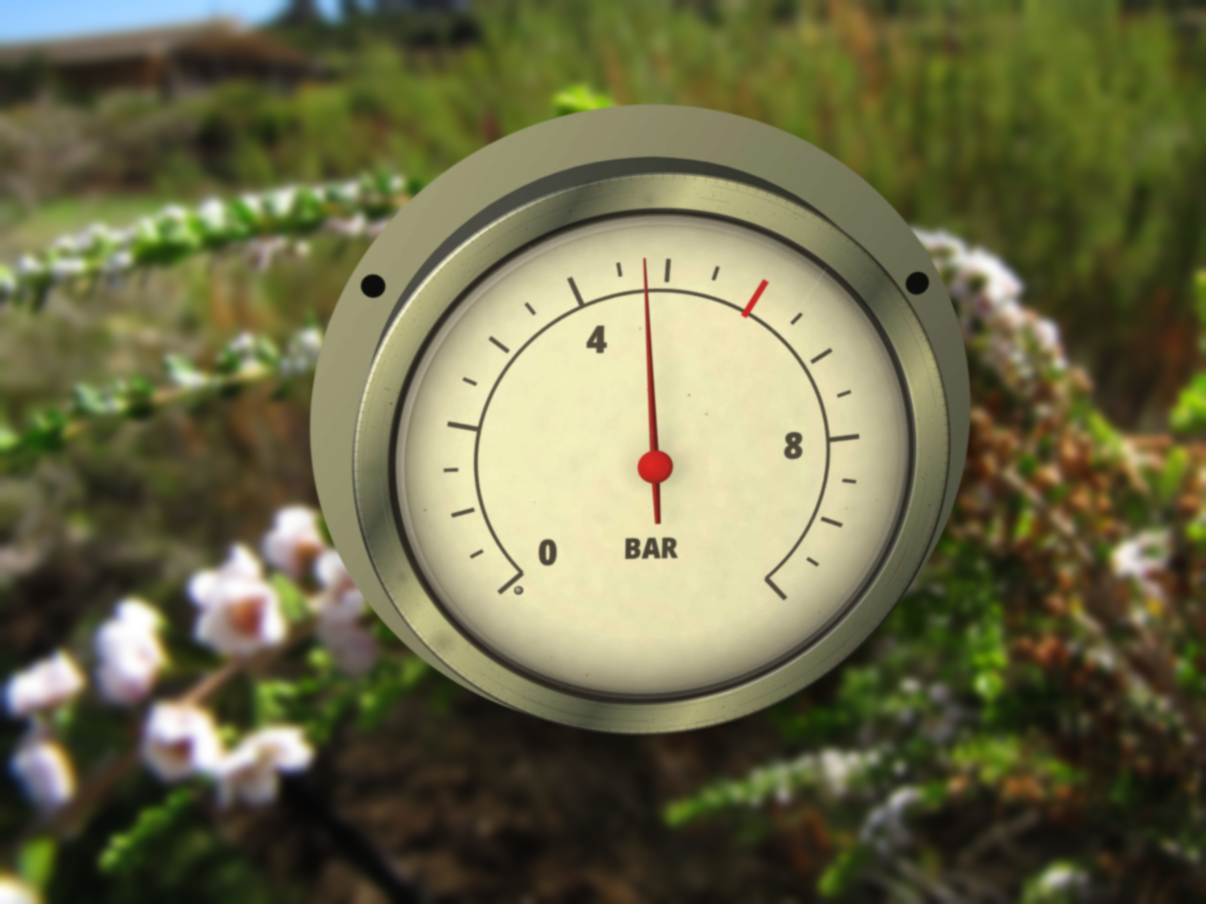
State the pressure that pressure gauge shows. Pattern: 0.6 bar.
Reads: 4.75 bar
